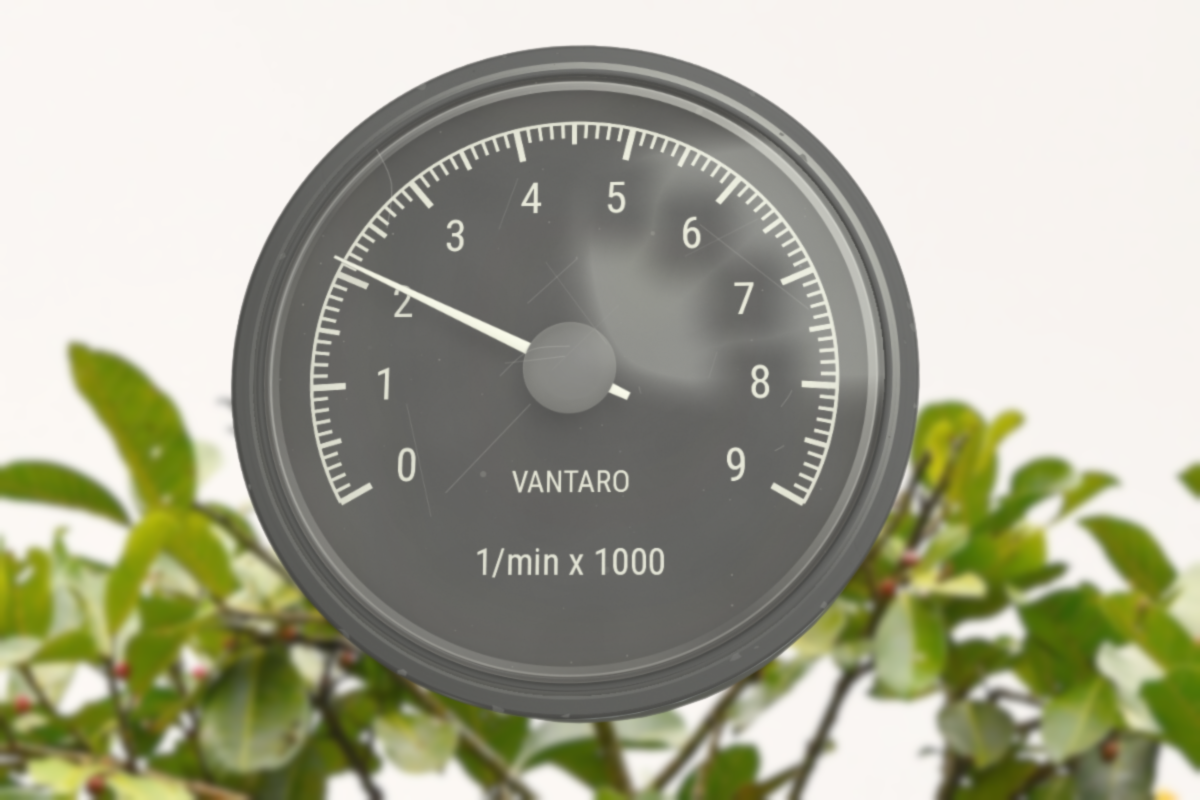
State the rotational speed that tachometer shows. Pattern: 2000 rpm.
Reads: 2100 rpm
